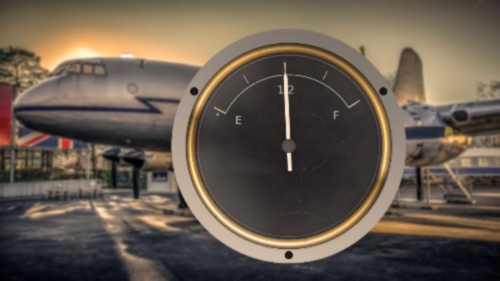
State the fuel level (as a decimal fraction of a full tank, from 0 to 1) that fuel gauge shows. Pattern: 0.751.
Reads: 0.5
